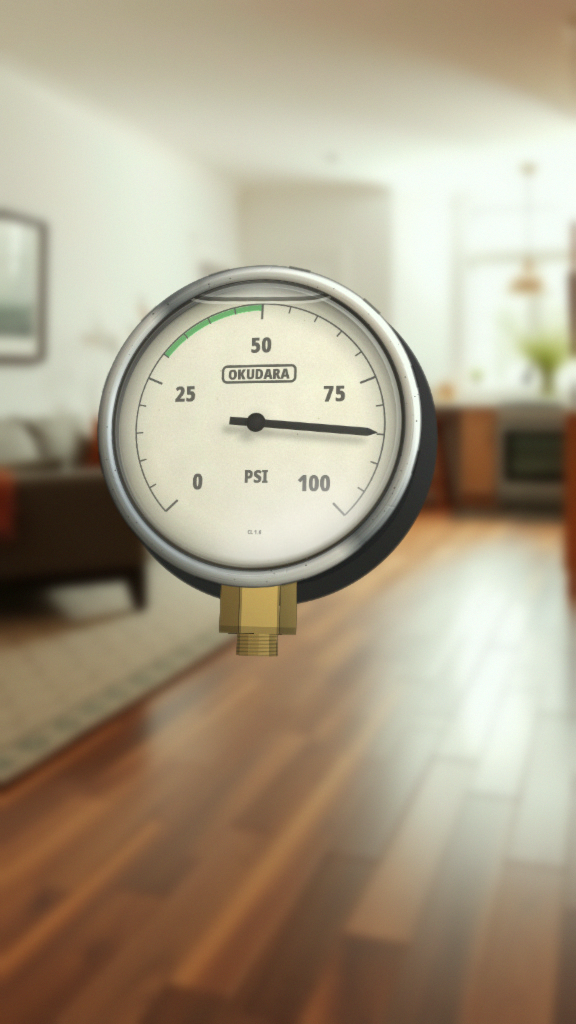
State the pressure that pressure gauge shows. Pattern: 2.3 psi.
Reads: 85 psi
